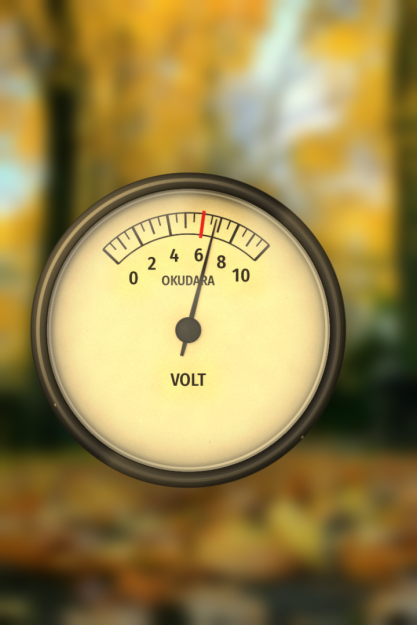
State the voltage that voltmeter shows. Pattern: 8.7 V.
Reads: 6.75 V
